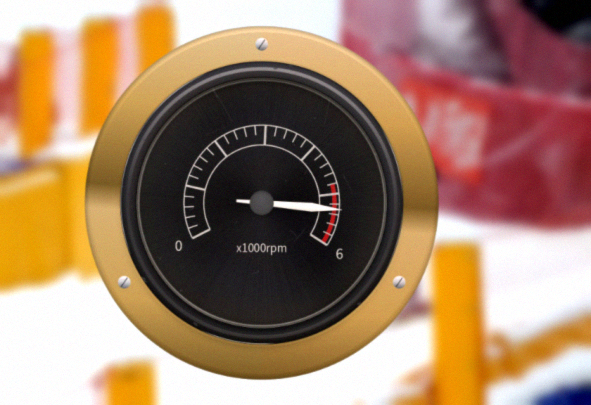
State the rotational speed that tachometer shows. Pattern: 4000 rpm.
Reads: 5300 rpm
